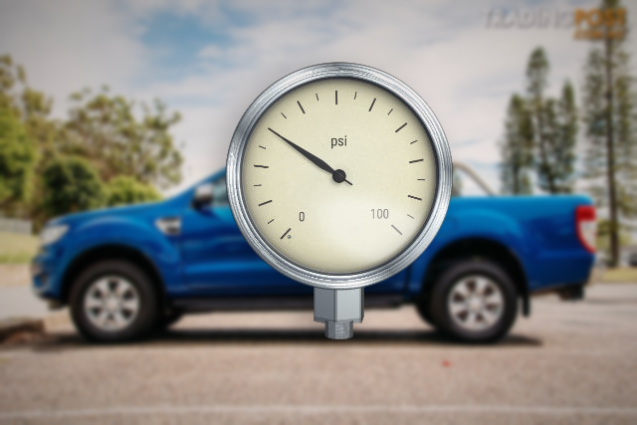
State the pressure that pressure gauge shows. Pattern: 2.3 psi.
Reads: 30 psi
